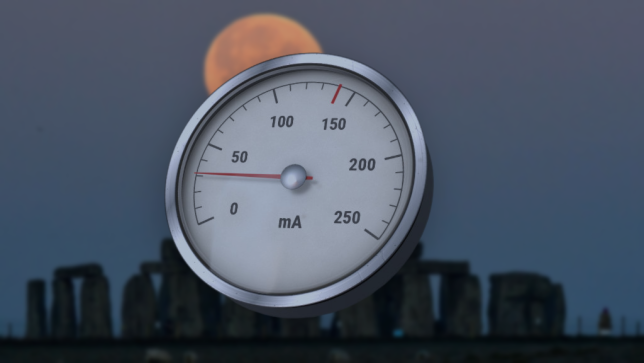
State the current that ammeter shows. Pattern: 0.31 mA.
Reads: 30 mA
